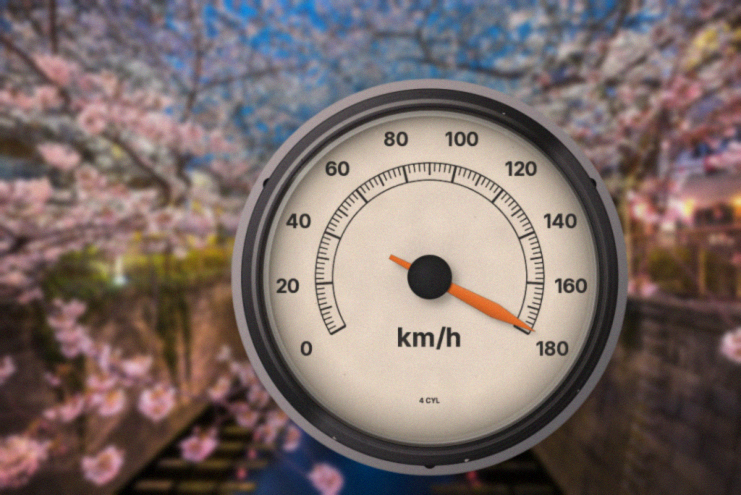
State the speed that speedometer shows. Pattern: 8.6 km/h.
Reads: 178 km/h
